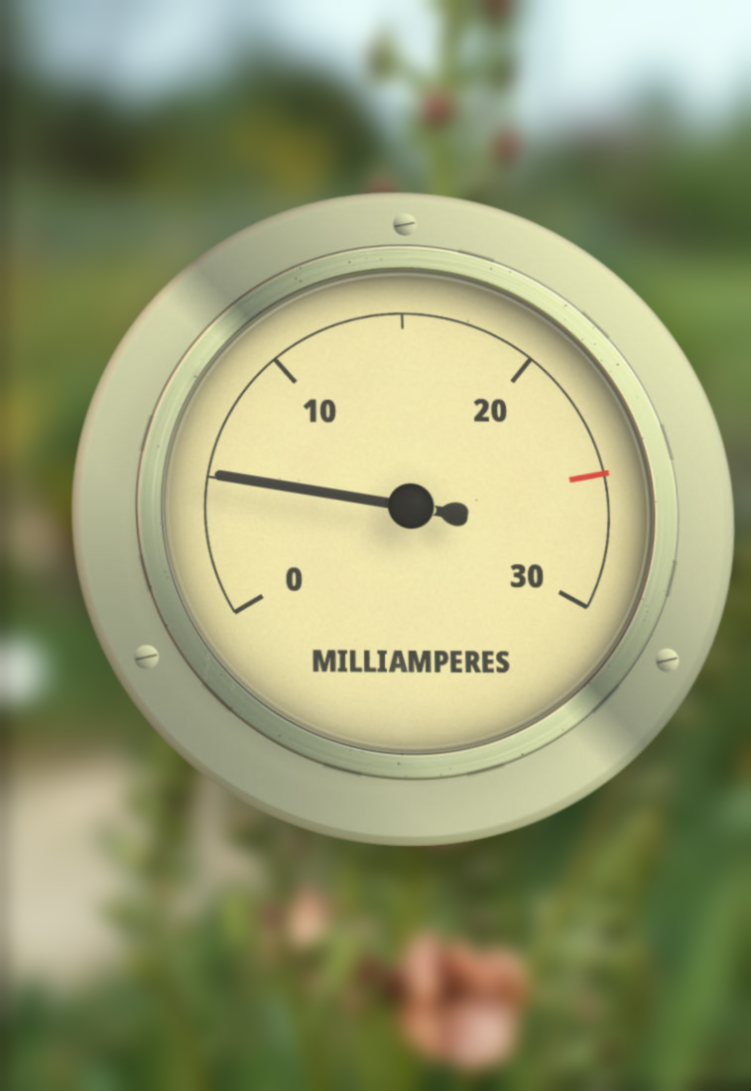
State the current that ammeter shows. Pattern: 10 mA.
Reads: 5 mA
